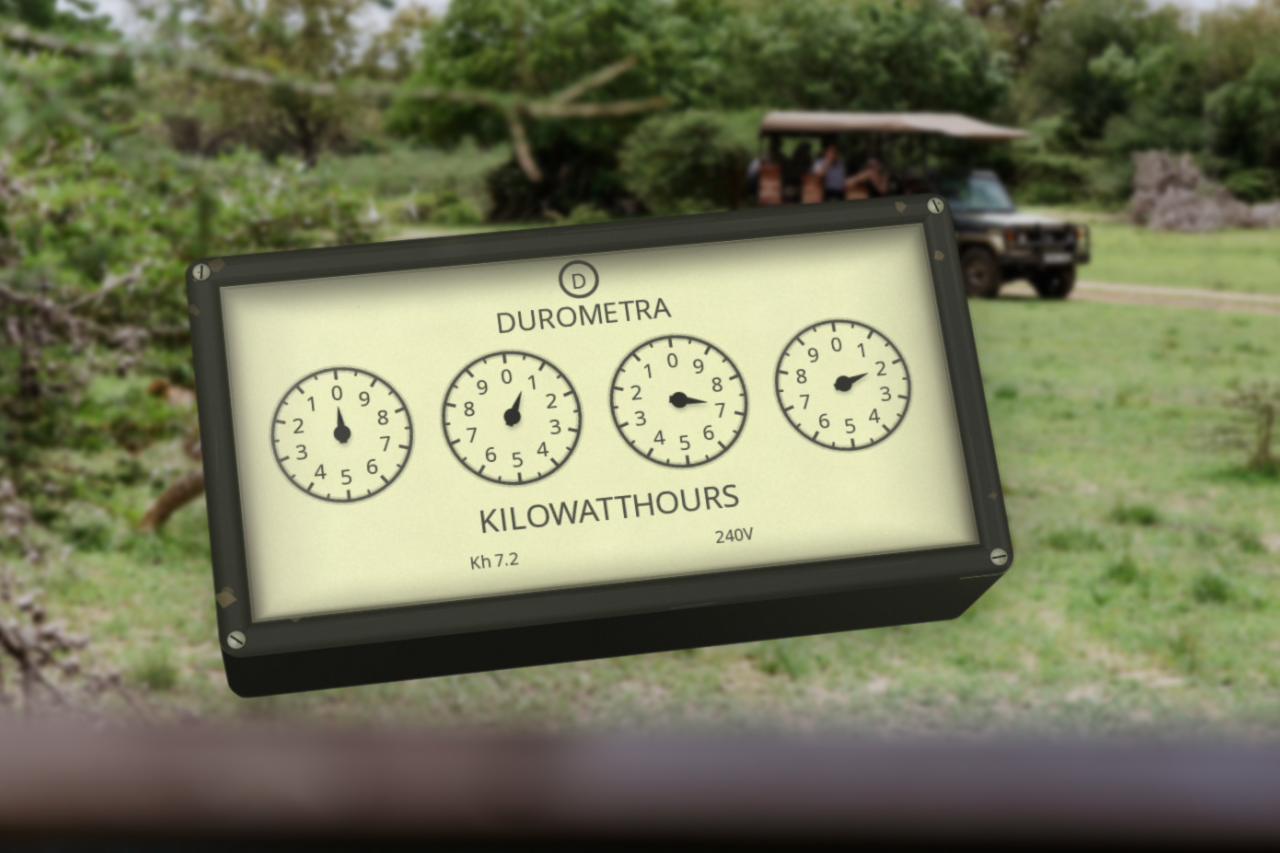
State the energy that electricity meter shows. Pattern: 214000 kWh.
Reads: 72 kWh
